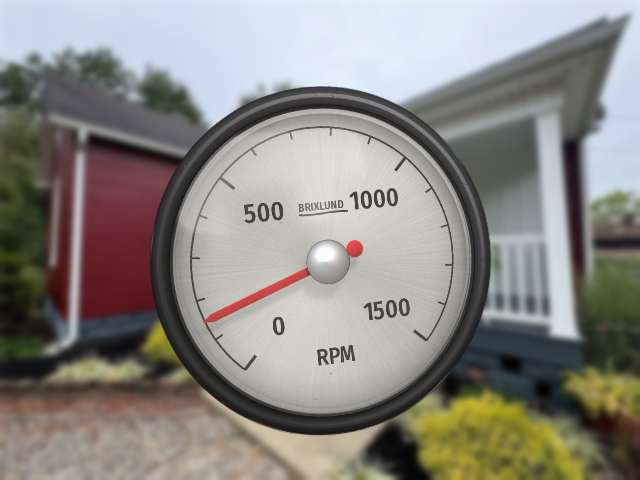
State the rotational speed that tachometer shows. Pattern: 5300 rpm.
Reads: 150 rpm
